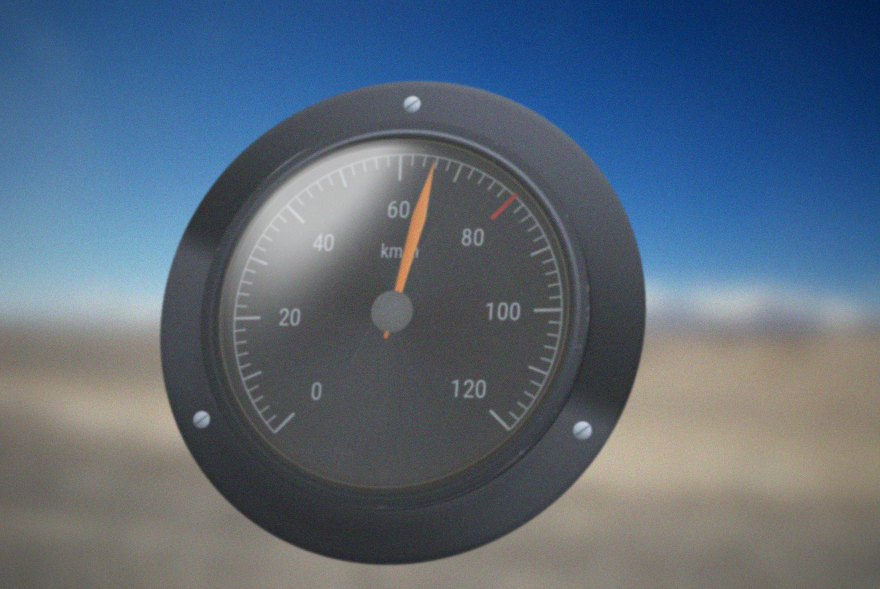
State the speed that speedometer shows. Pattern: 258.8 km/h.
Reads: 66 km/h
